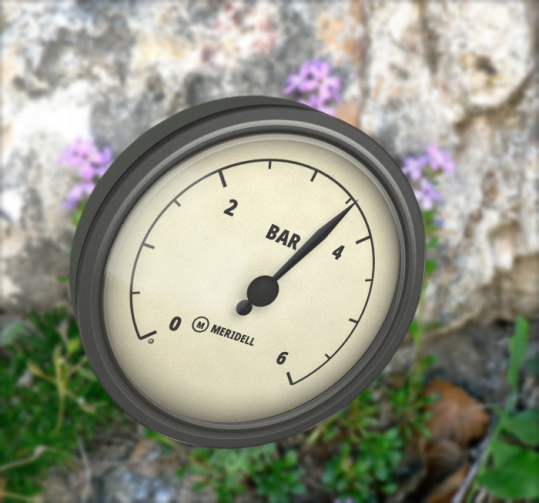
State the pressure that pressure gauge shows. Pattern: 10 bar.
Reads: 3.5 bar
